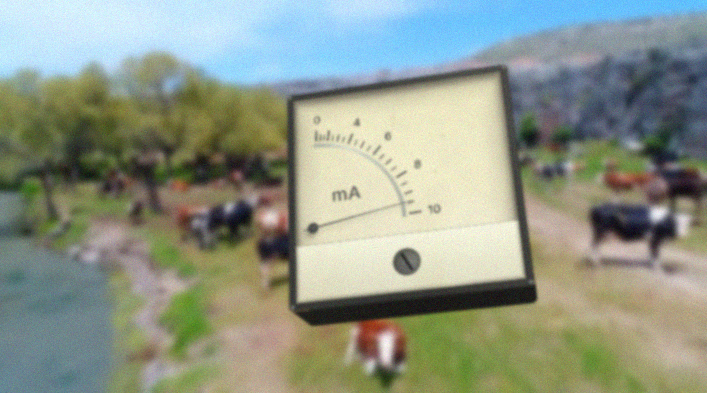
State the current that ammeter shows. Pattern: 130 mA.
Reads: 9.5 mA
